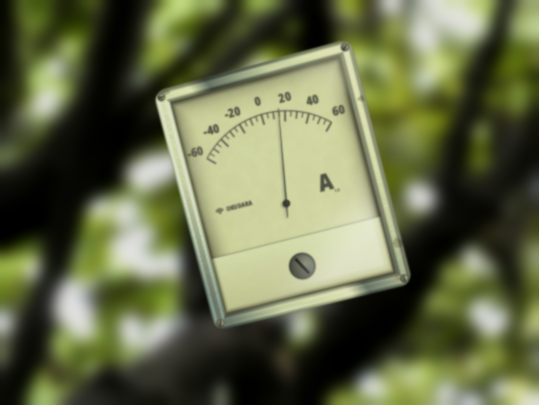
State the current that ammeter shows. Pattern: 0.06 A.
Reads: 15 A
